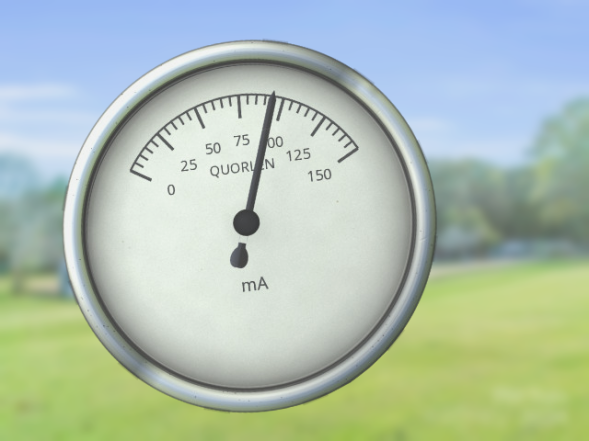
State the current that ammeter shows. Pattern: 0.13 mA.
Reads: 95 mA
